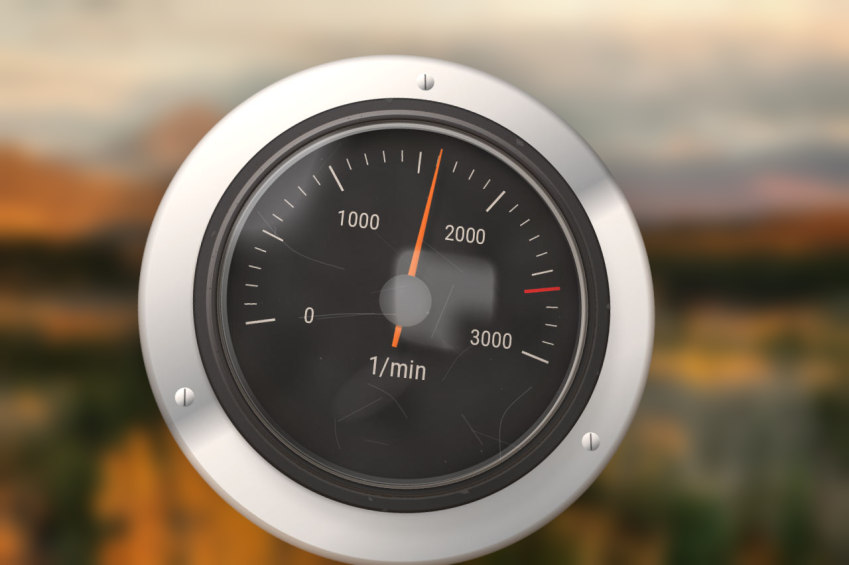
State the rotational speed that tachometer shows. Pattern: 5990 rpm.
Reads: 1600 rpm
